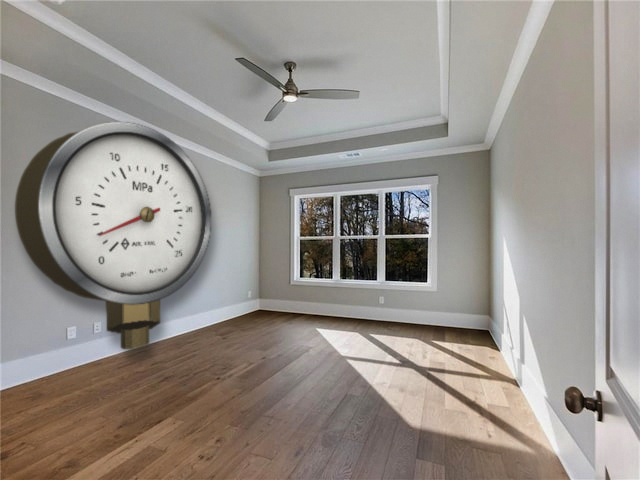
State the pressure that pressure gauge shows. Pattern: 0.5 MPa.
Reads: 2 MPa
